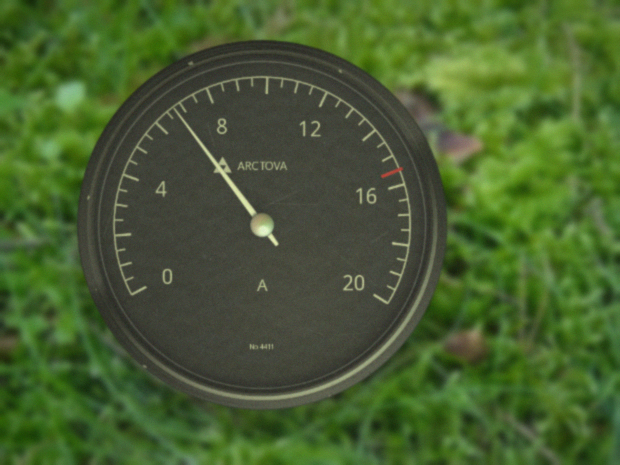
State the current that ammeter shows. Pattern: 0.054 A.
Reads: 6.75 A
